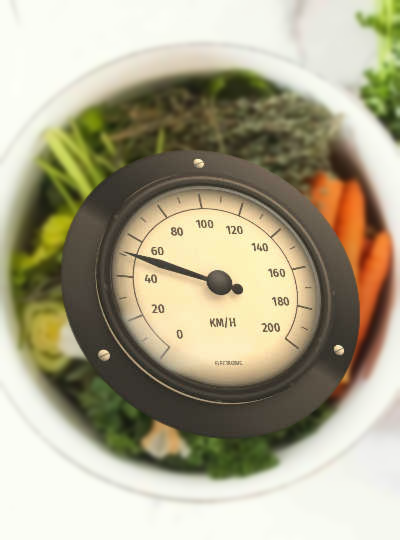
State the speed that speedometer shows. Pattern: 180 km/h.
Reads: 50 km/h
